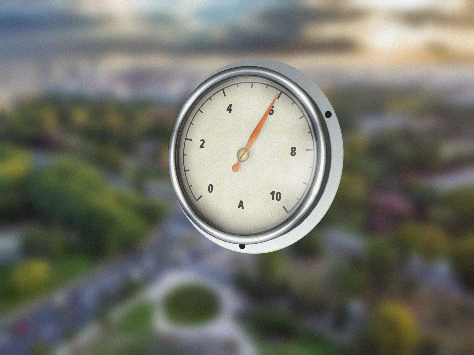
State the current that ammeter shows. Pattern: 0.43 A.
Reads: 6 A
